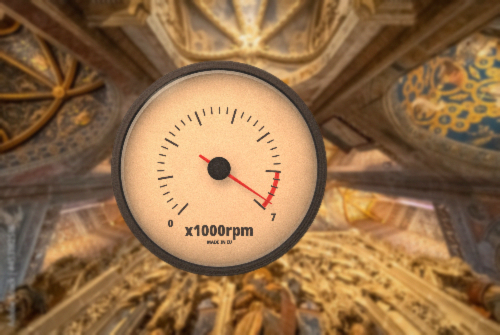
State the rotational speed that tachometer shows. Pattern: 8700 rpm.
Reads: 6800 rpm
